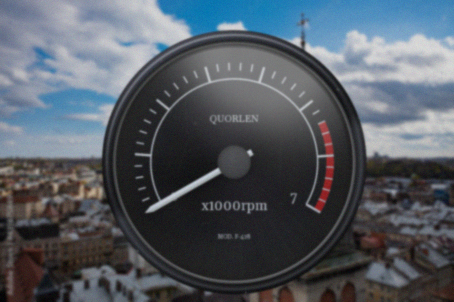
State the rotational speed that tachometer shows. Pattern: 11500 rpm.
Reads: 0 rpm
